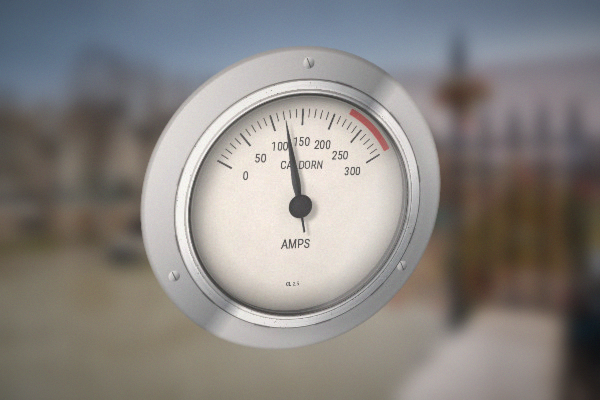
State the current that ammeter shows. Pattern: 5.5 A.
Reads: 120 A
